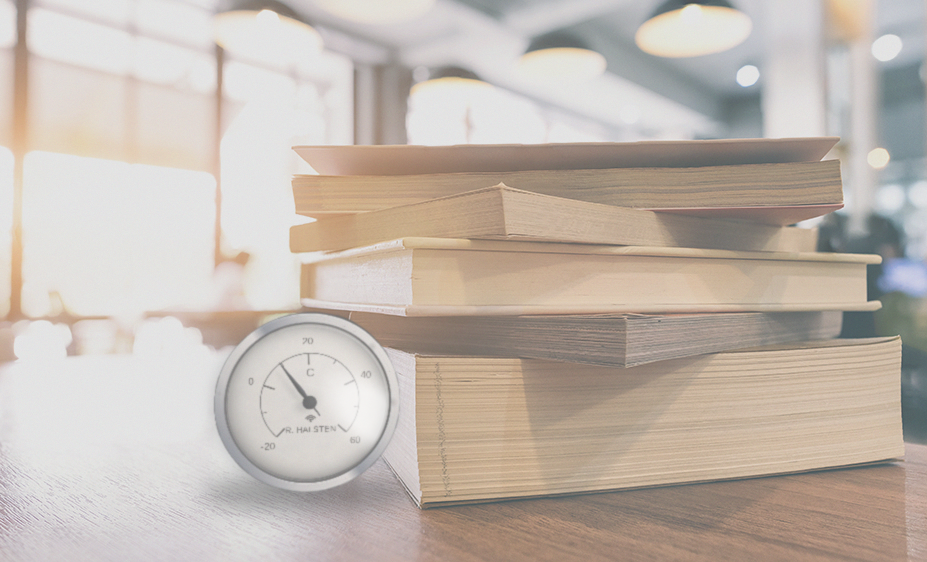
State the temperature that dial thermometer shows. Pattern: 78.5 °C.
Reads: 10 °C
